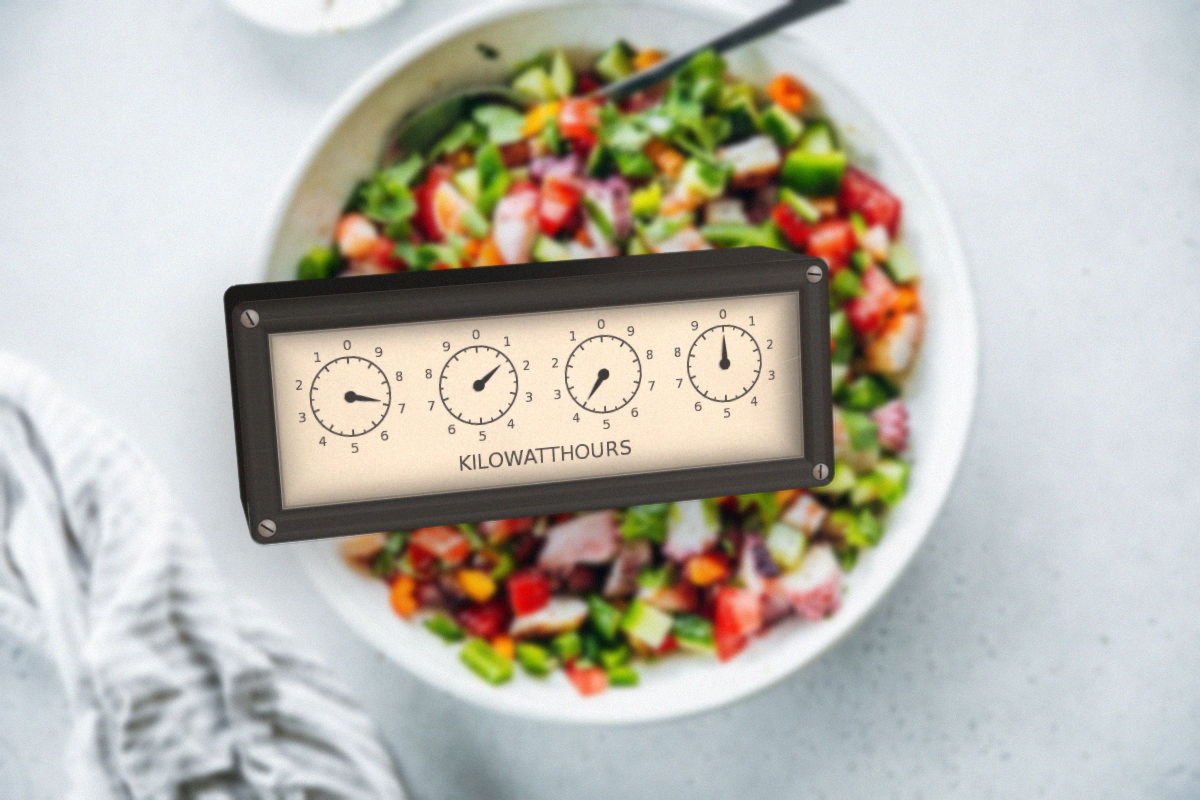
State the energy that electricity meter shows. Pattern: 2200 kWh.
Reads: 7140 kWh
